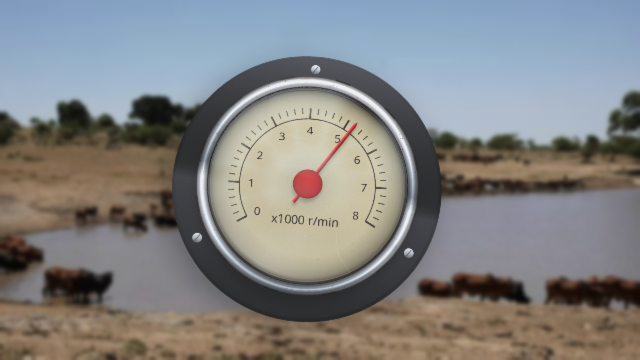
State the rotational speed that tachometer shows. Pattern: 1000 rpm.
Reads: 5200 rpm
